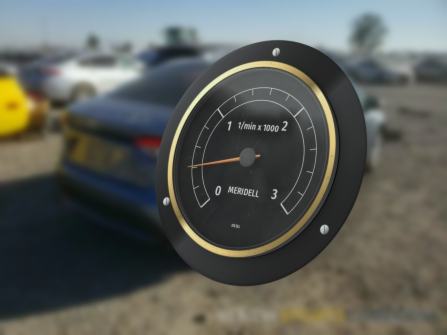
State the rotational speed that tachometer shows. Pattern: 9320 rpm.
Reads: 400 rpm
